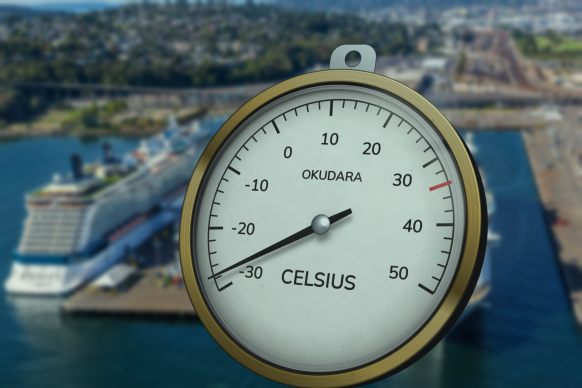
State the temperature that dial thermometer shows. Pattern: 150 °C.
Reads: -28 °C
